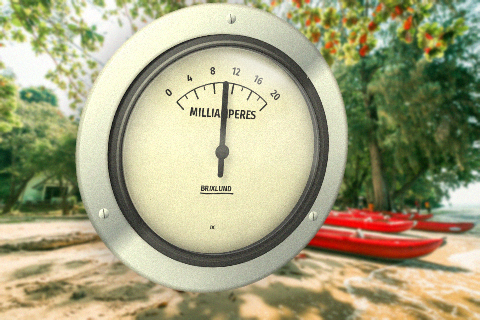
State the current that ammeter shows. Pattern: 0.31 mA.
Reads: 10 mA
